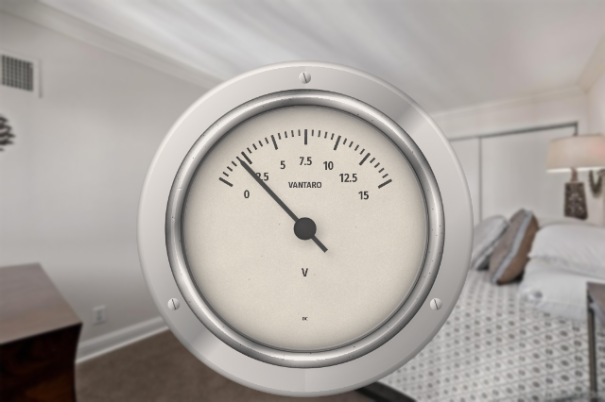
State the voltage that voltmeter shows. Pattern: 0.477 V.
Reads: 2 V
